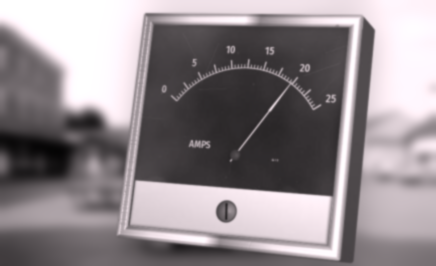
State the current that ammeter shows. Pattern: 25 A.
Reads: 20 A
